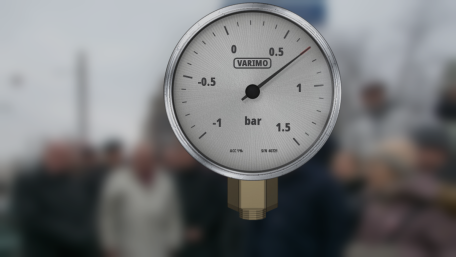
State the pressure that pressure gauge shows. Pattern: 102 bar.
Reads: 0.7 bar
